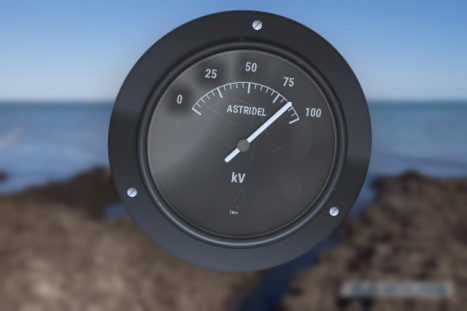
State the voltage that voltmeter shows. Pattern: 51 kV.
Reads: 85 kV
